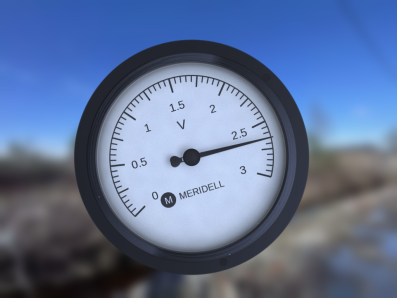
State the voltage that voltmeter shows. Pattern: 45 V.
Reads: 2.65 V
